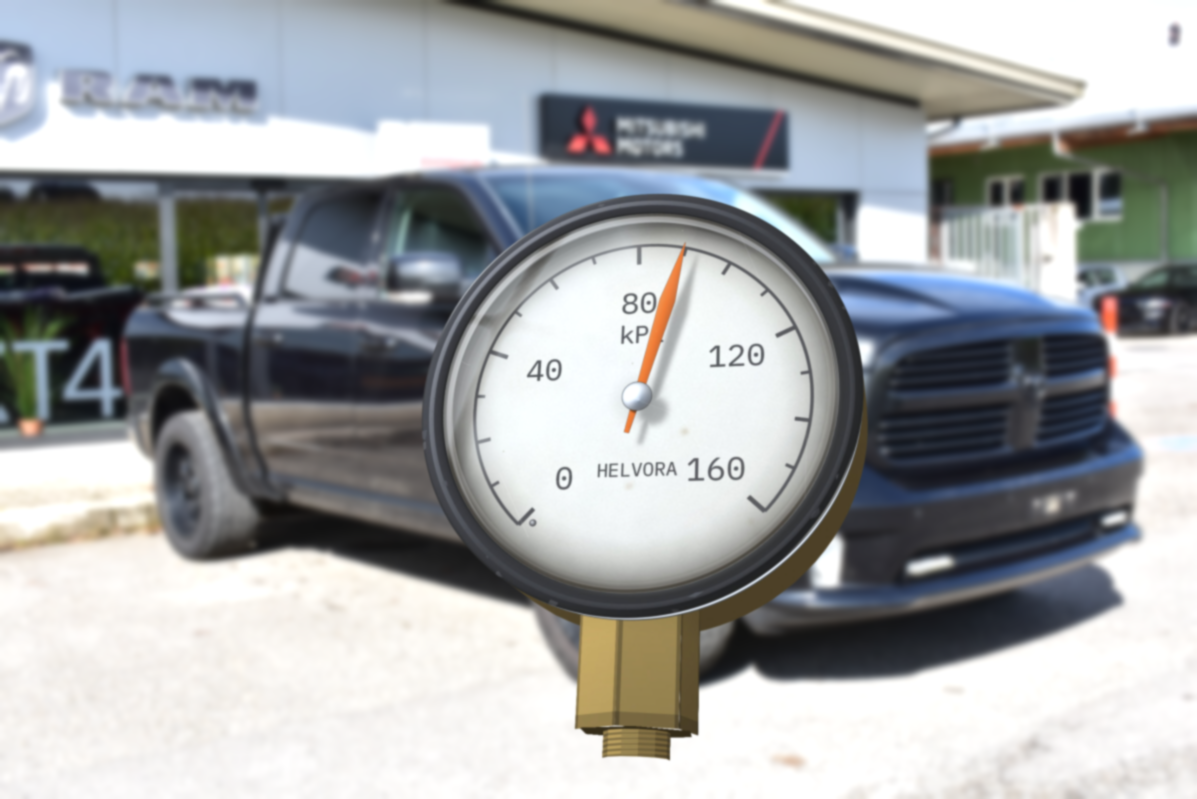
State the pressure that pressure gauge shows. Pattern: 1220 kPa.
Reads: 90 kPa
